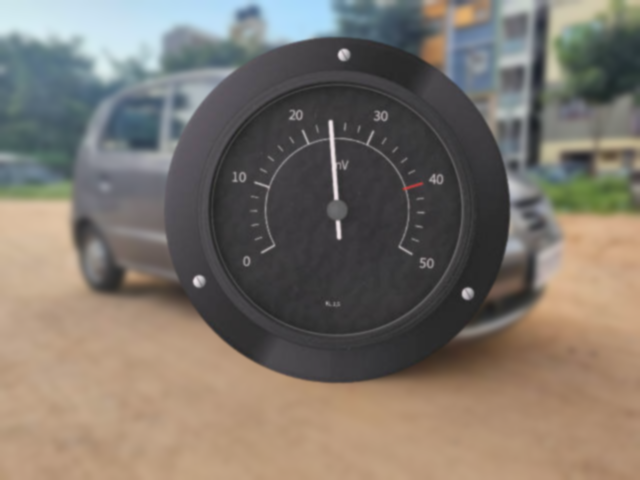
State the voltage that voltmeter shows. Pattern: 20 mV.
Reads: 24 mV
